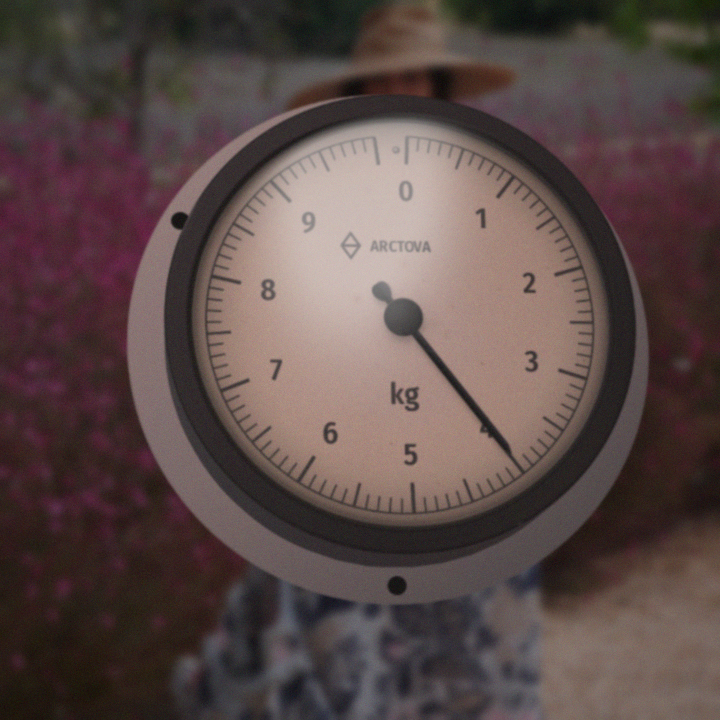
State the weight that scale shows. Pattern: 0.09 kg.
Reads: 4 kg
